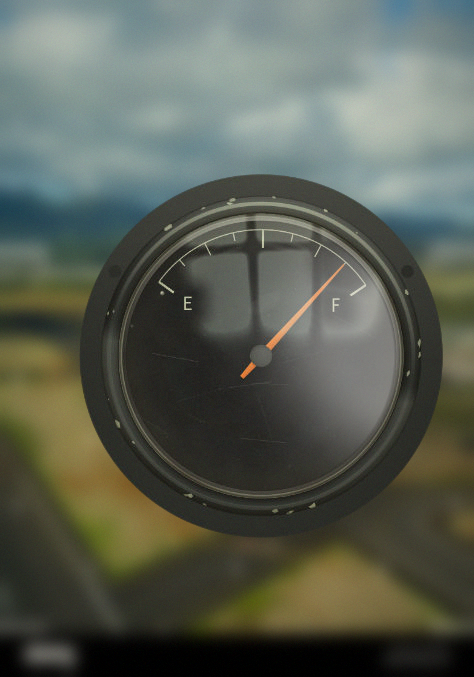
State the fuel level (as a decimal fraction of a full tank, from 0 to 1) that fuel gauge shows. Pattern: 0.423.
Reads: 0.875
